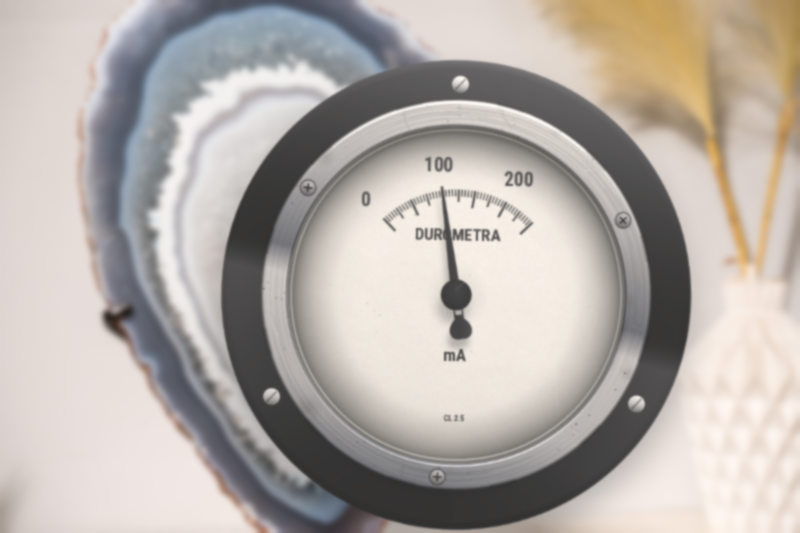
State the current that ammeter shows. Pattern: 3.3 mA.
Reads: 100 mA
